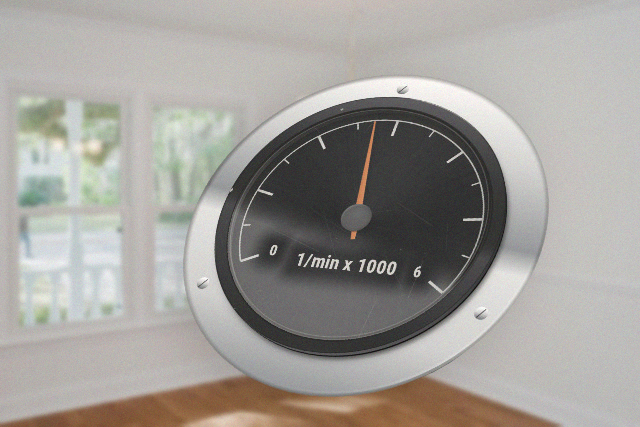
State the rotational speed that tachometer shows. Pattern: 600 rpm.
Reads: 2750 rpm
